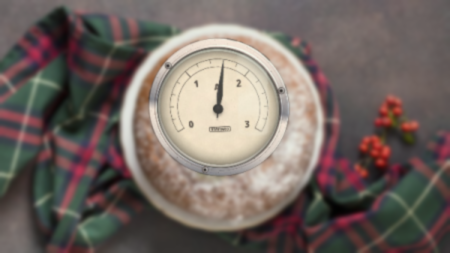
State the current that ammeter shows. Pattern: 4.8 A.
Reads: 1.6 A
